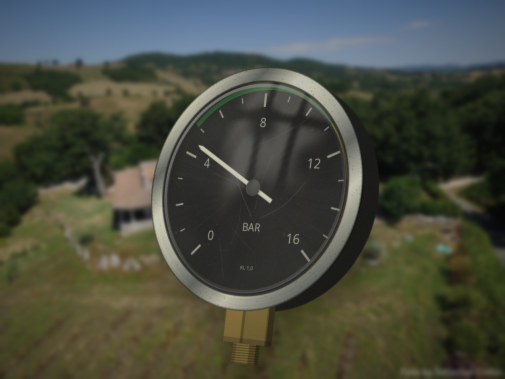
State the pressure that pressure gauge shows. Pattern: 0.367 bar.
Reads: 4.5 bar
